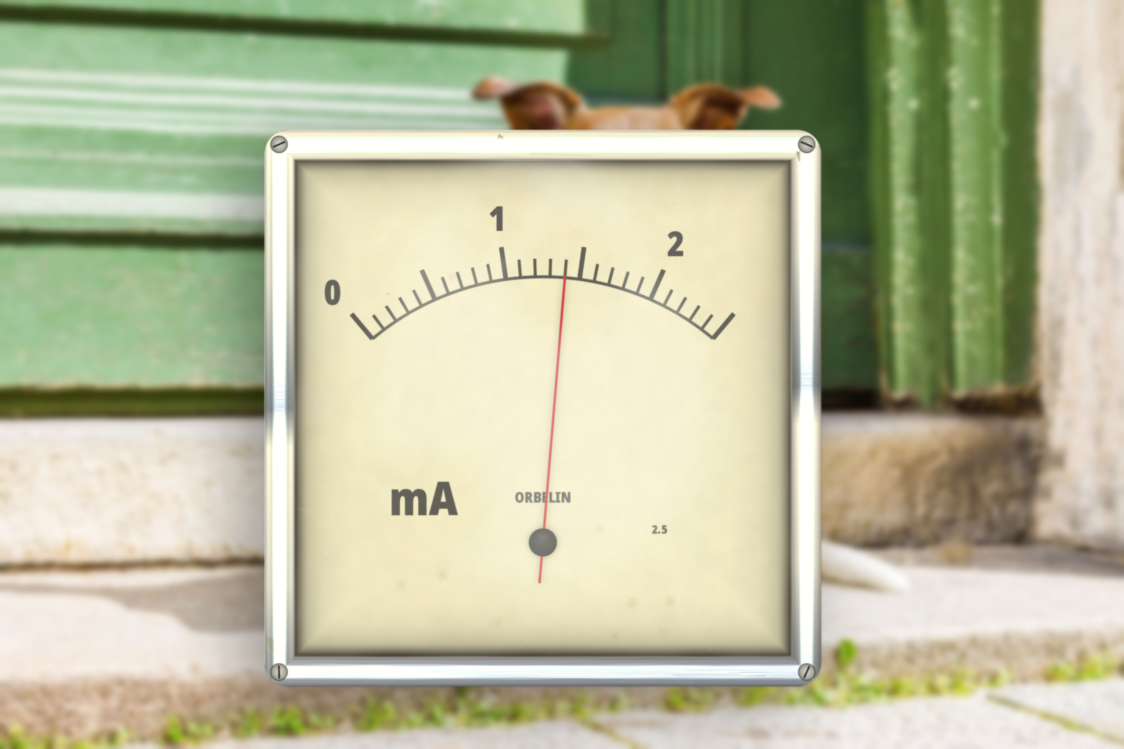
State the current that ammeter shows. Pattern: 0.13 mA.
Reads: 1.4 mA
